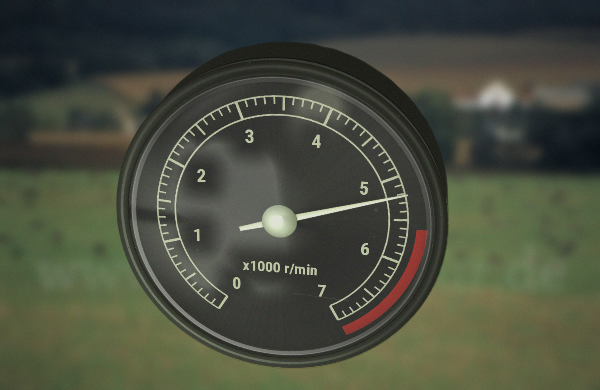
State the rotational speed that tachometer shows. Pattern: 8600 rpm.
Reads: 5200 rpm
